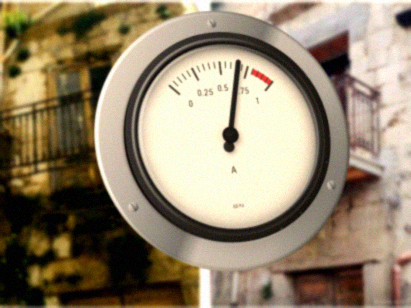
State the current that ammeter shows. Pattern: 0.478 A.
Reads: 0.65 A
